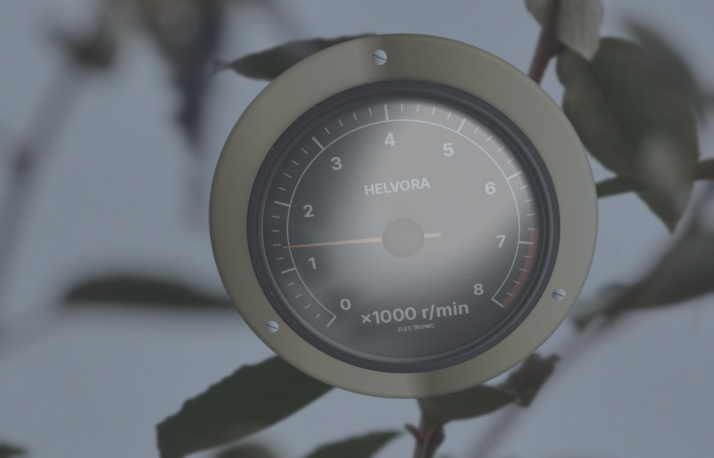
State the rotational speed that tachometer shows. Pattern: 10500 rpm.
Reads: 1400 rpm
